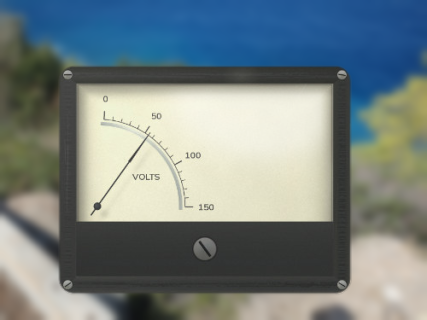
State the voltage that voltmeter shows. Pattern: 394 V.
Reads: 55 V
